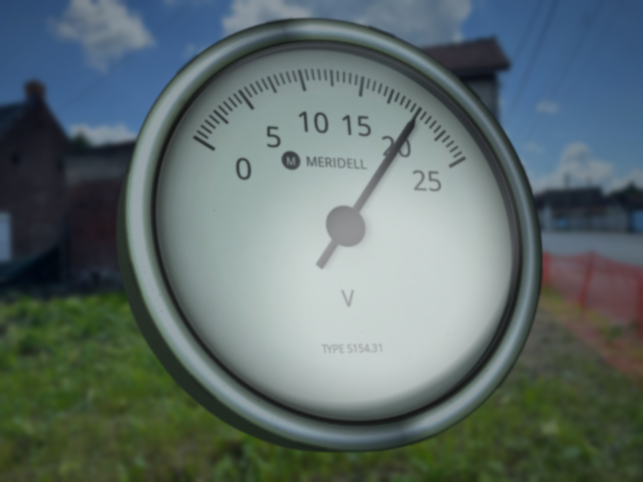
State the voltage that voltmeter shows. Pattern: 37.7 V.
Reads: 20 V
